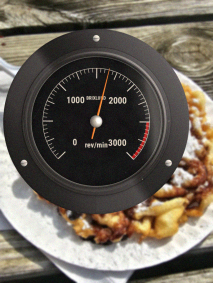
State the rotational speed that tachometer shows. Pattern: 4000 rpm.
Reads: 1650 rpm
